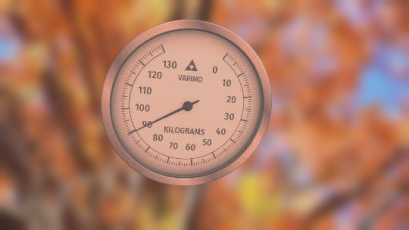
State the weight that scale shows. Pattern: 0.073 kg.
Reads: 90 kg
